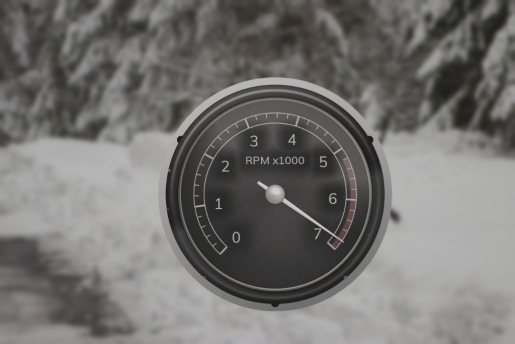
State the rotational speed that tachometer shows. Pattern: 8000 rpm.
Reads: 6800 rpm
